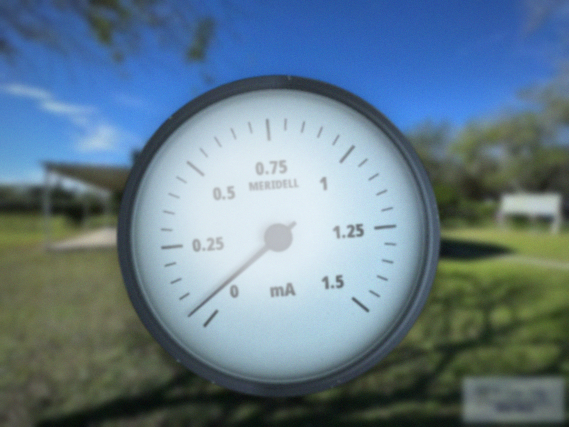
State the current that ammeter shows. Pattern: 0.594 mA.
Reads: 0.05 mA
